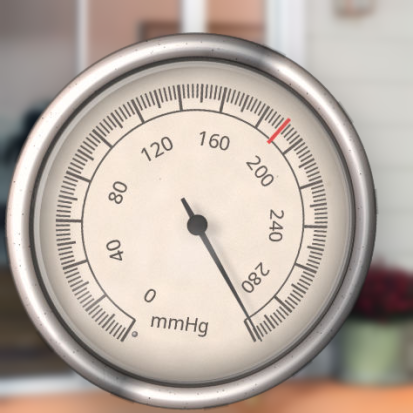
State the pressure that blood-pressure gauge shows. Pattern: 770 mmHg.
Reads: 298 mmHg
